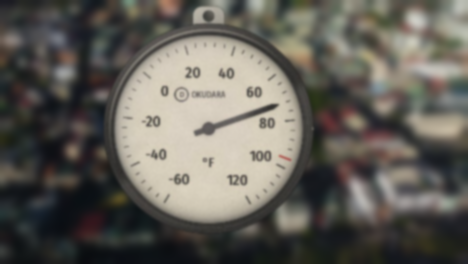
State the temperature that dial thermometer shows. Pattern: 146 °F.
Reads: 72 °F
